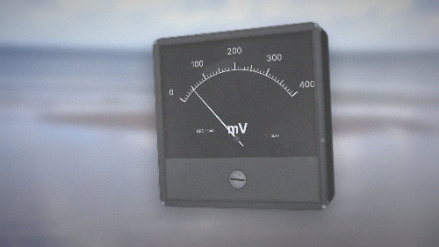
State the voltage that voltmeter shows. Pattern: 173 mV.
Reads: 50 mV
